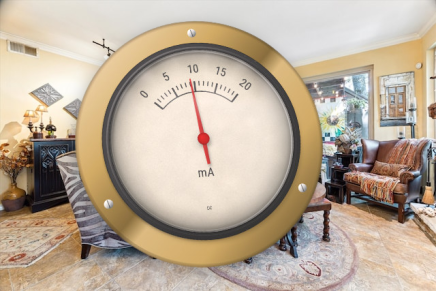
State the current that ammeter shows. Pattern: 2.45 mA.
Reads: 9 mA
